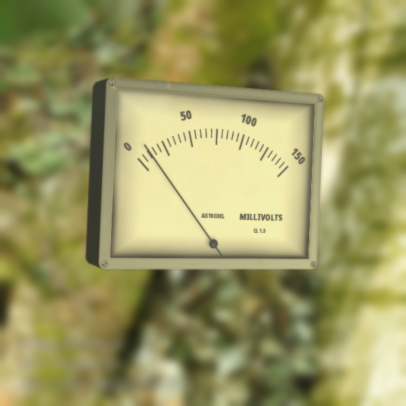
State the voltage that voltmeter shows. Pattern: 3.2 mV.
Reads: 10 mV
